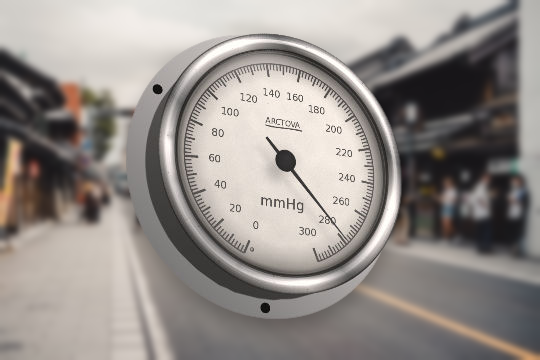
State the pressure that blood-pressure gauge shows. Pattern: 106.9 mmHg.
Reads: 280 mmHg
